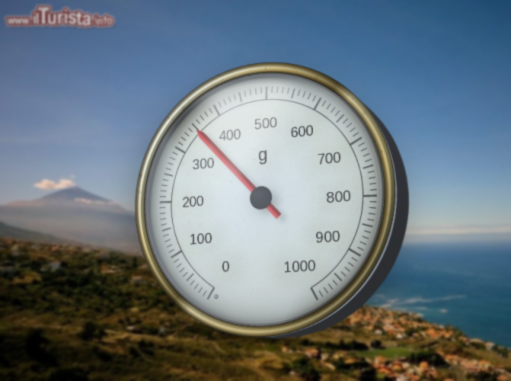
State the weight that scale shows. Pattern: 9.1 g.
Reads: 350 g
